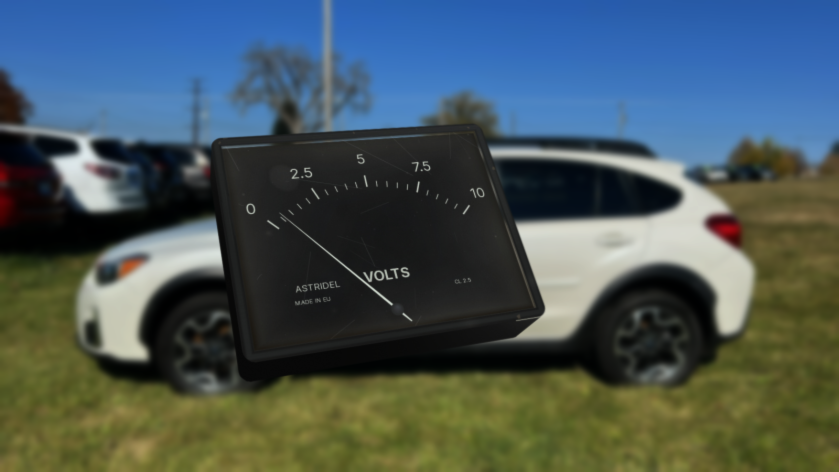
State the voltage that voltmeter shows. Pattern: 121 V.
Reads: 0.5 V
